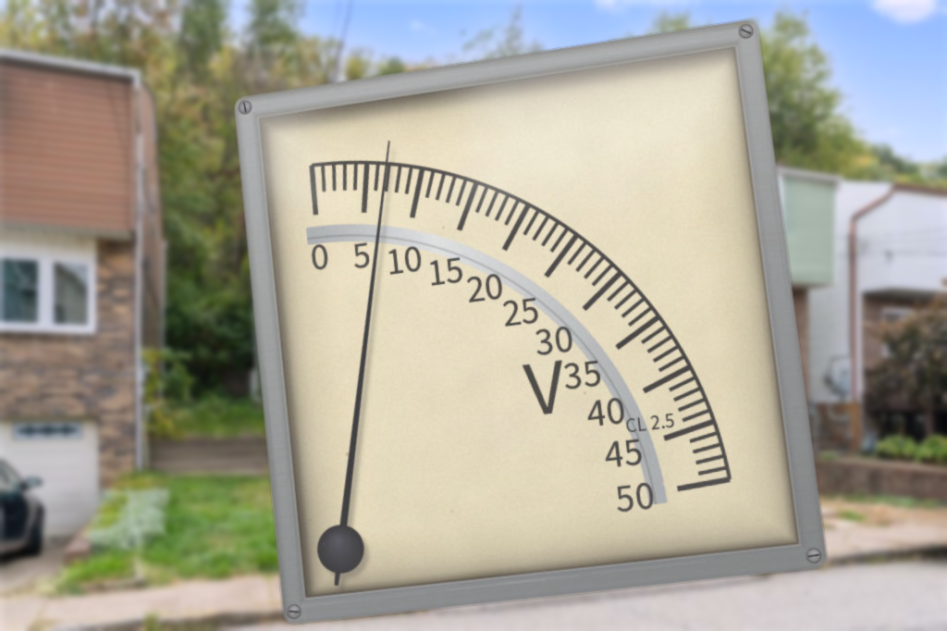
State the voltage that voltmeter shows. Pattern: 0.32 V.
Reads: 7 V
